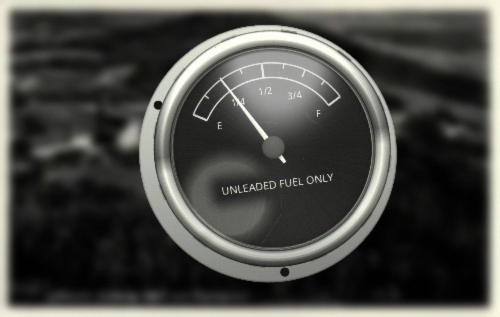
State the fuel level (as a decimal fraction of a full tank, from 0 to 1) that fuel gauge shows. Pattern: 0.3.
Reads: 0.25
